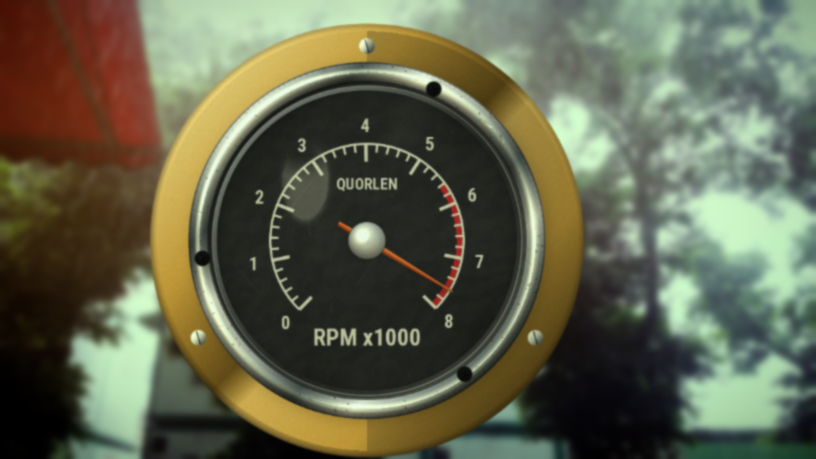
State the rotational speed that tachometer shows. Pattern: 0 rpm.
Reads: 7600 rpm
